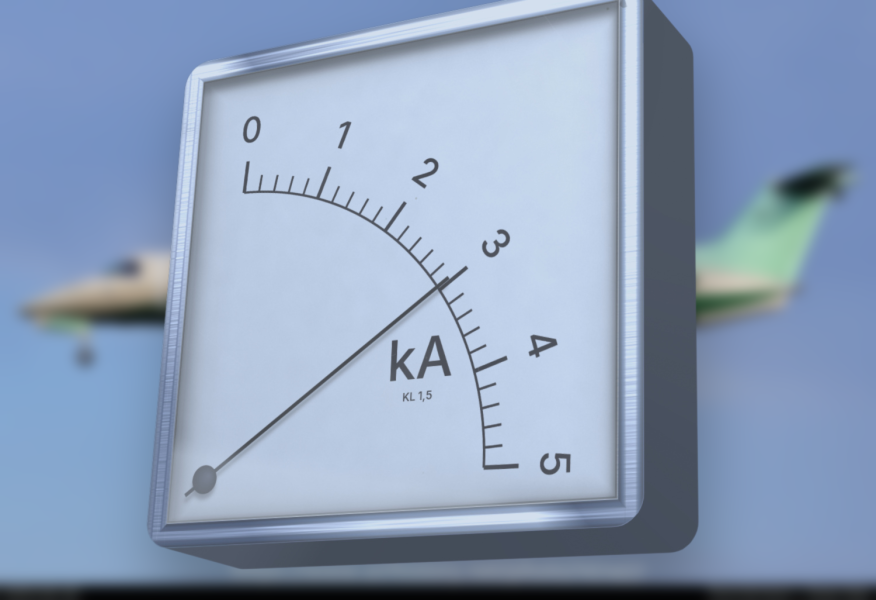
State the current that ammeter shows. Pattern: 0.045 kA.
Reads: 3 kA
